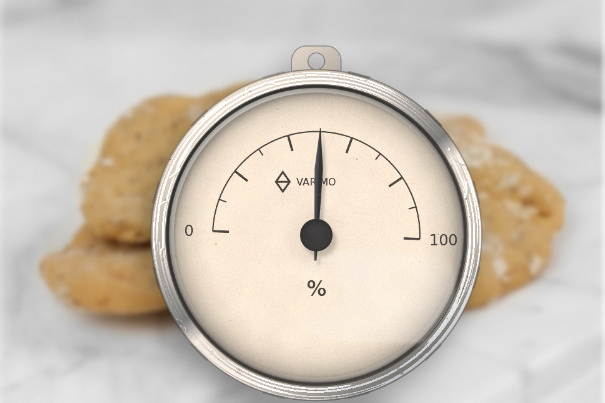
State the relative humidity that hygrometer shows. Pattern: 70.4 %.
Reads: 50 %
